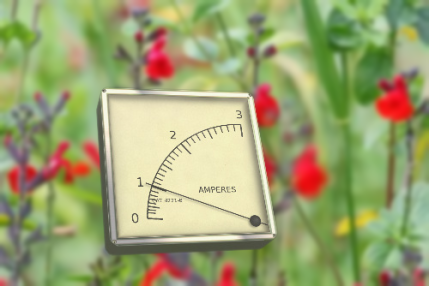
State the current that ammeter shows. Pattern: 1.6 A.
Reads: 1 A
